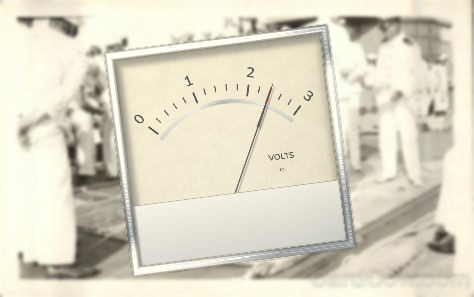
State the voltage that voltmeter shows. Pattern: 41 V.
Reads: 2.4 V
